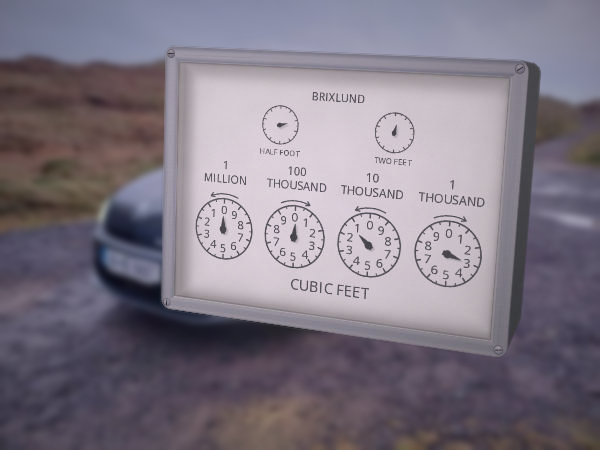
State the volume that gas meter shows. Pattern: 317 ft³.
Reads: 1300 ft³
